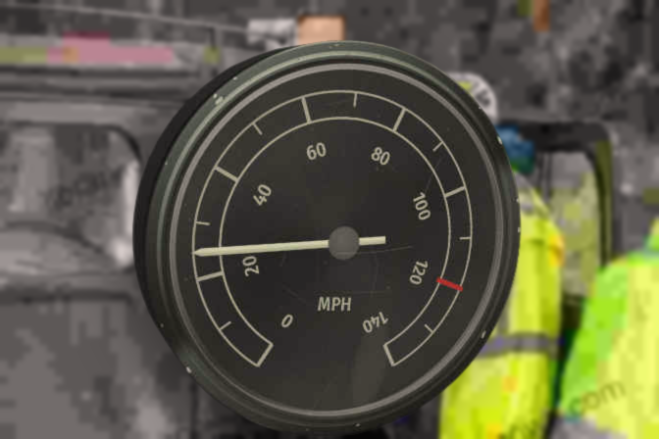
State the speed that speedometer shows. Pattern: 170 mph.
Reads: 25 mph
